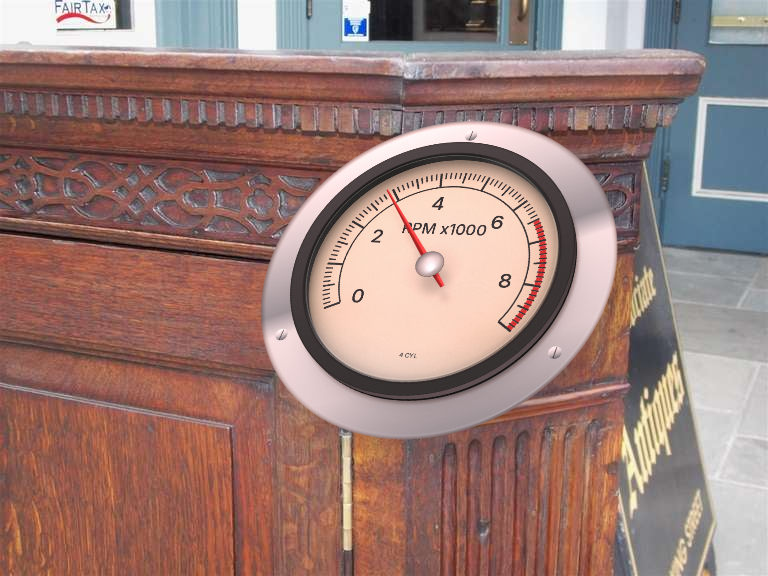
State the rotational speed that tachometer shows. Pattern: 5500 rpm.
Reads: 2900 rpm
